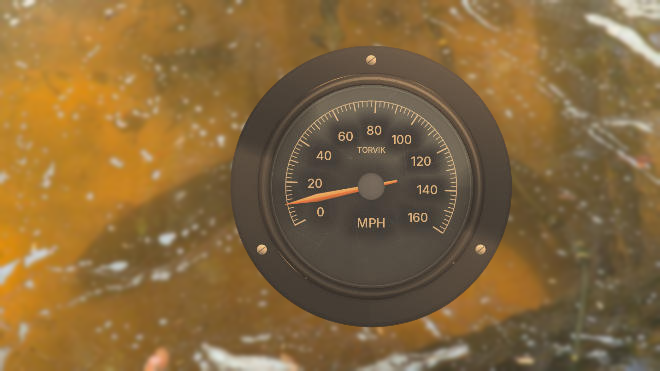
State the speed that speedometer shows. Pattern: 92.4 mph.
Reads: 10 mph
